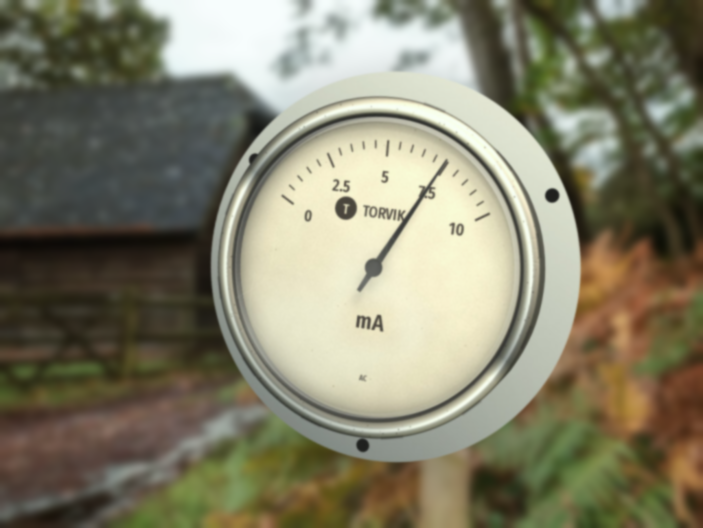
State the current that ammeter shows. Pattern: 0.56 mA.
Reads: 7.5 mA
